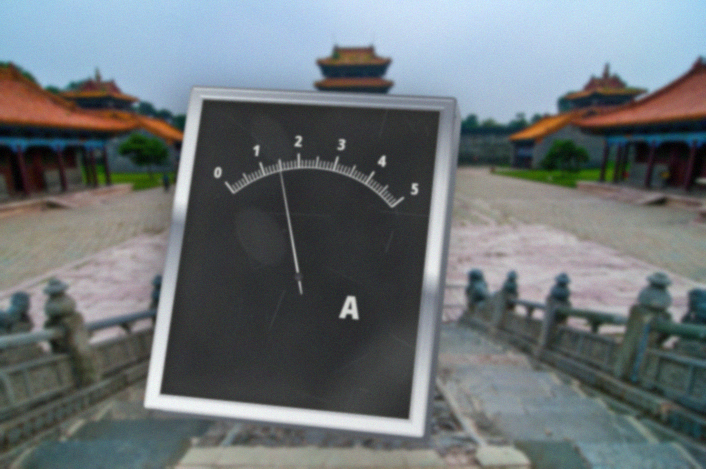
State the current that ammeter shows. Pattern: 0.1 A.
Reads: 1.5 A
